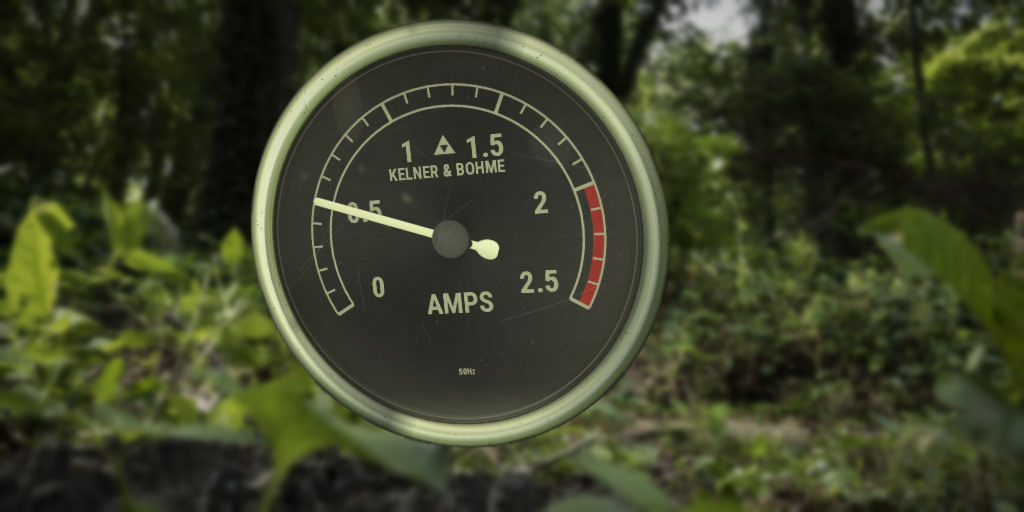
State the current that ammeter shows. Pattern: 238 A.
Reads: 0.5 A
